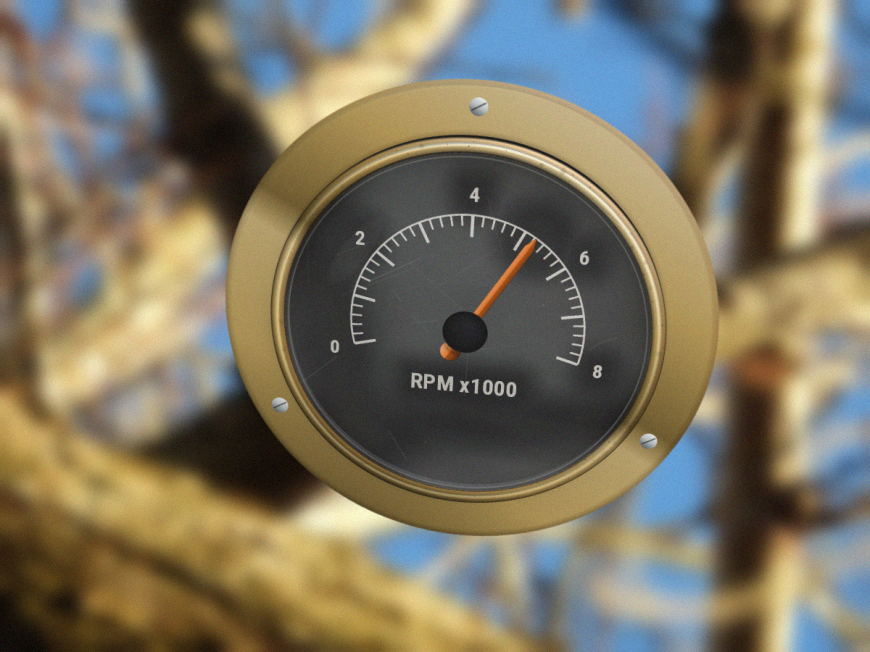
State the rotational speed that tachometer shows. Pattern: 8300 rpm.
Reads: 5200 rpm
